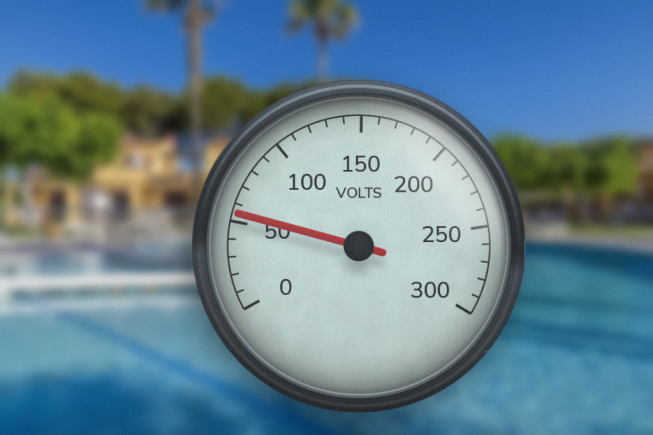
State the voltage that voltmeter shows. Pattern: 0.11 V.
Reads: 55 V
